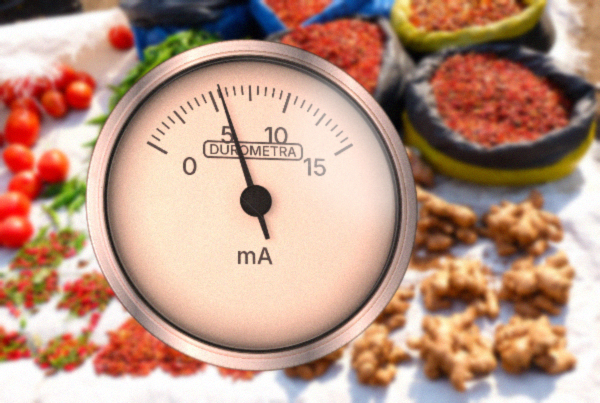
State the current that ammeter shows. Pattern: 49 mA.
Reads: 5.5 mA
